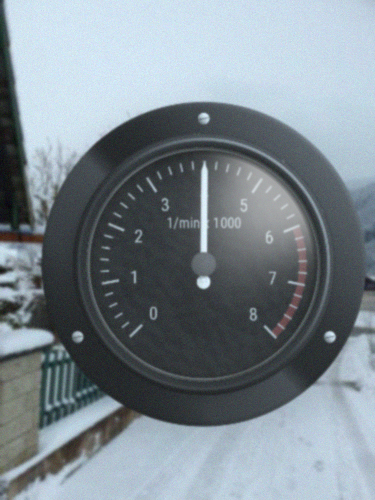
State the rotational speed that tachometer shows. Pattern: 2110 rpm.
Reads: 4000 rpm
